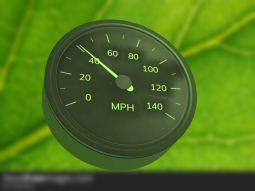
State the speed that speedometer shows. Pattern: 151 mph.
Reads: 40 mph
